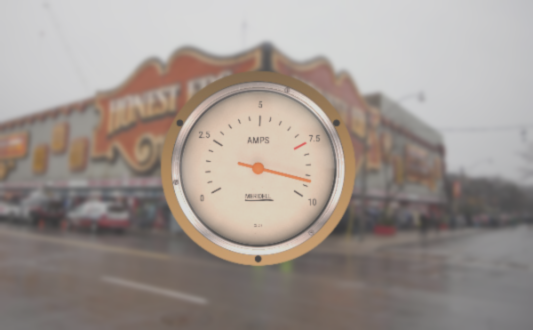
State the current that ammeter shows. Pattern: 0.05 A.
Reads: 9.25 A
